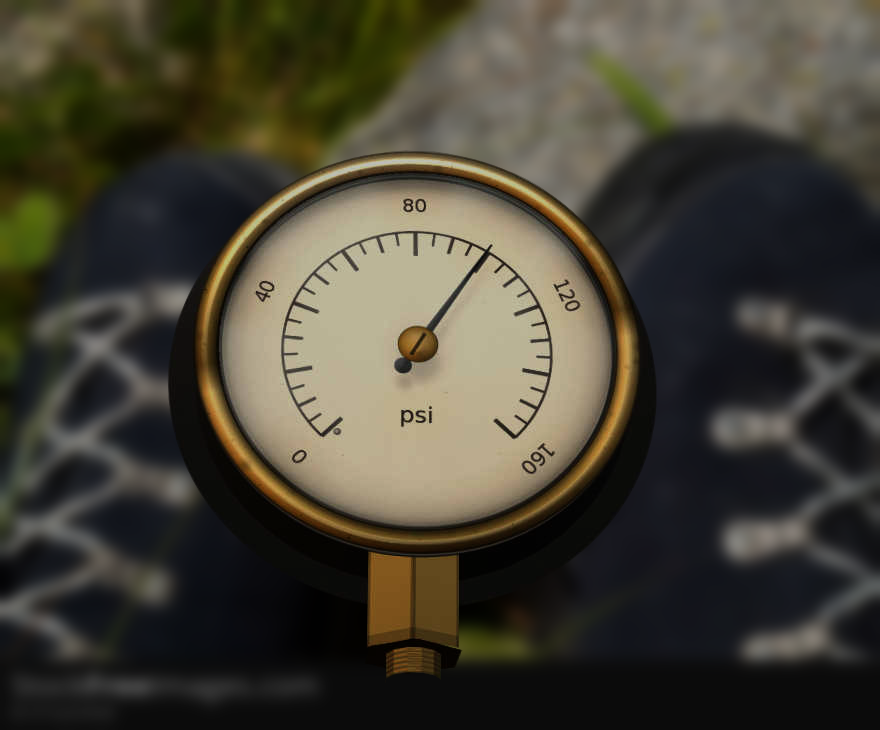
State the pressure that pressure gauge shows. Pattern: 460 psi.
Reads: 100 psi
